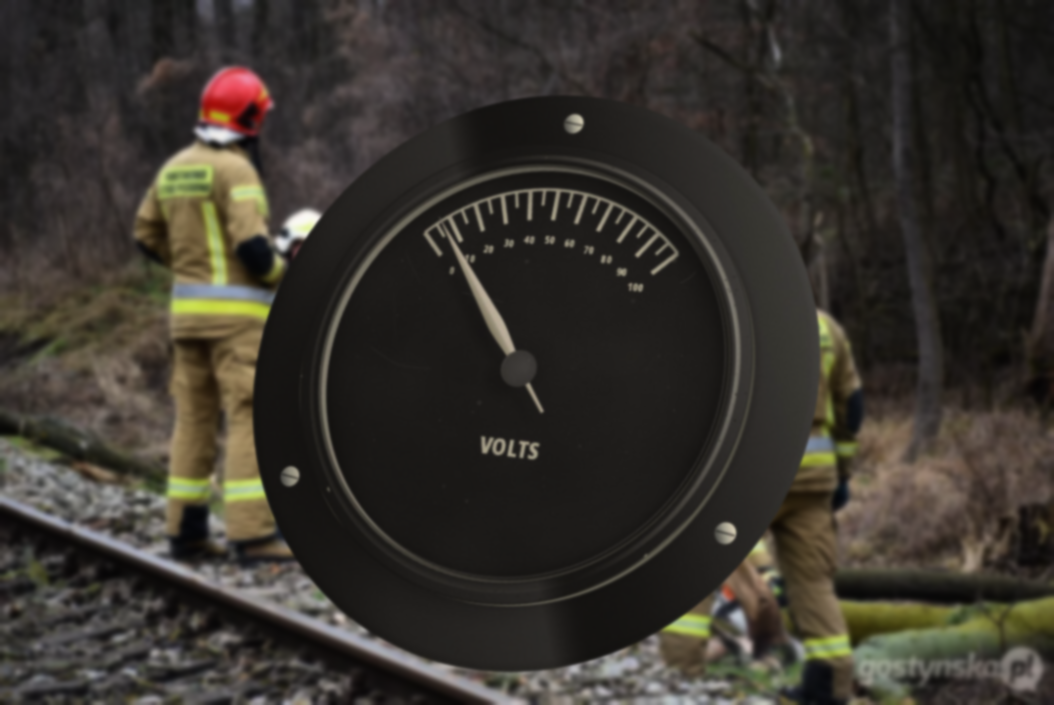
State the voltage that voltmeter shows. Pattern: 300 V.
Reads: 7.5 V
